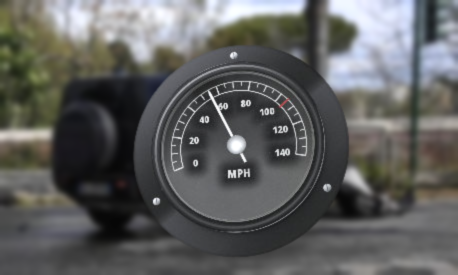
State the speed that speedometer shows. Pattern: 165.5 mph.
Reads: 55 mph
